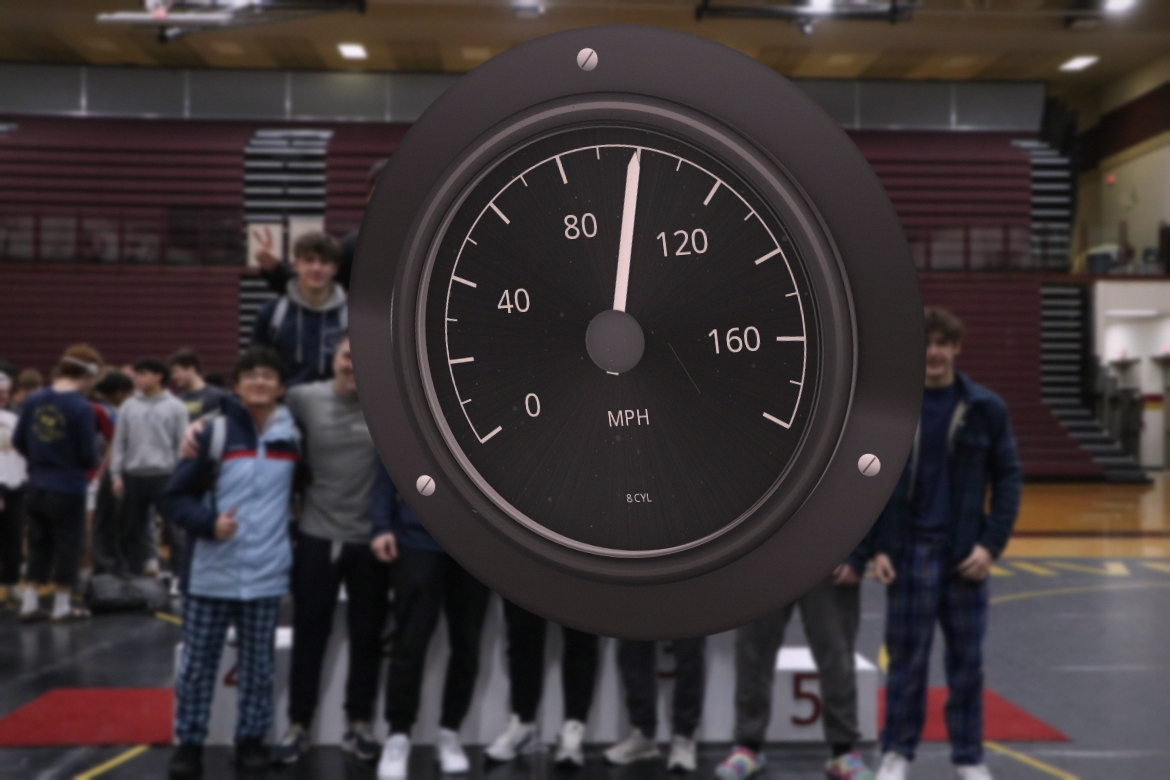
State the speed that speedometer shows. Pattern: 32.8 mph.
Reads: 100 mph
